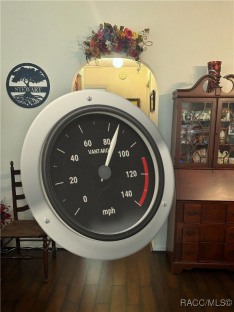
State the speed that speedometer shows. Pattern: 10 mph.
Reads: 85 mph
